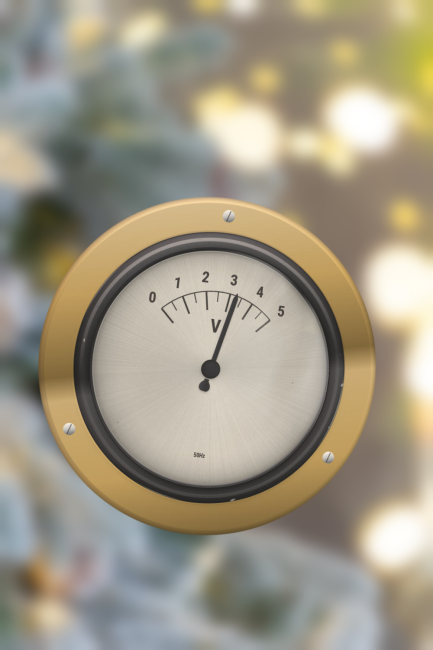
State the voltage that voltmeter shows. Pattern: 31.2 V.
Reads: 3.25 V
